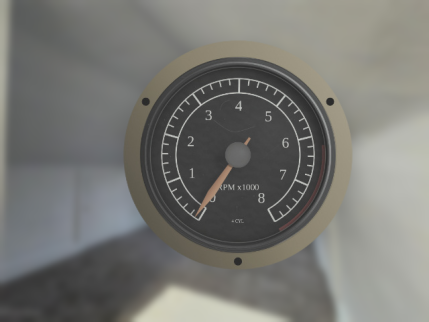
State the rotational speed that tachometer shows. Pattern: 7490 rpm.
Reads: 100 rpm
